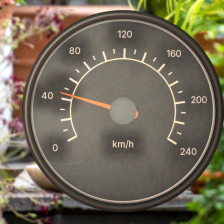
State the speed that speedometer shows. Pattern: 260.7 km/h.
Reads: 45 km/h
